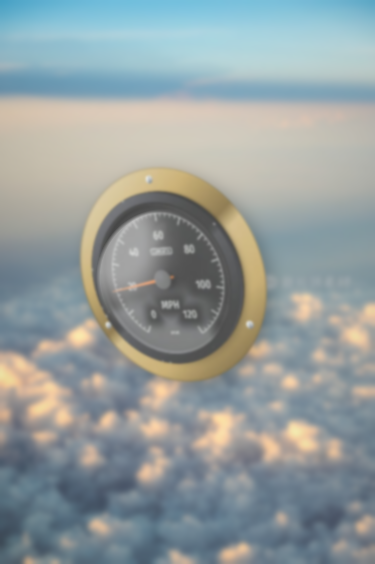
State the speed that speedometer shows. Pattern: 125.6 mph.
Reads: 20 mph
